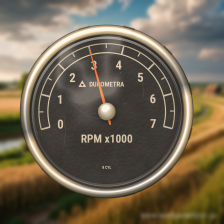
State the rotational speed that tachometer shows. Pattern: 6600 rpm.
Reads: 3000 rpm
